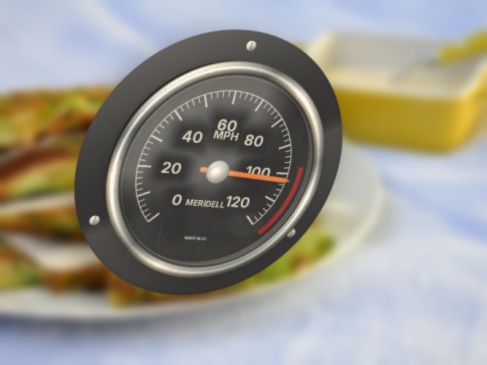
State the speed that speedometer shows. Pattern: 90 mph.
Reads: 102 mph
